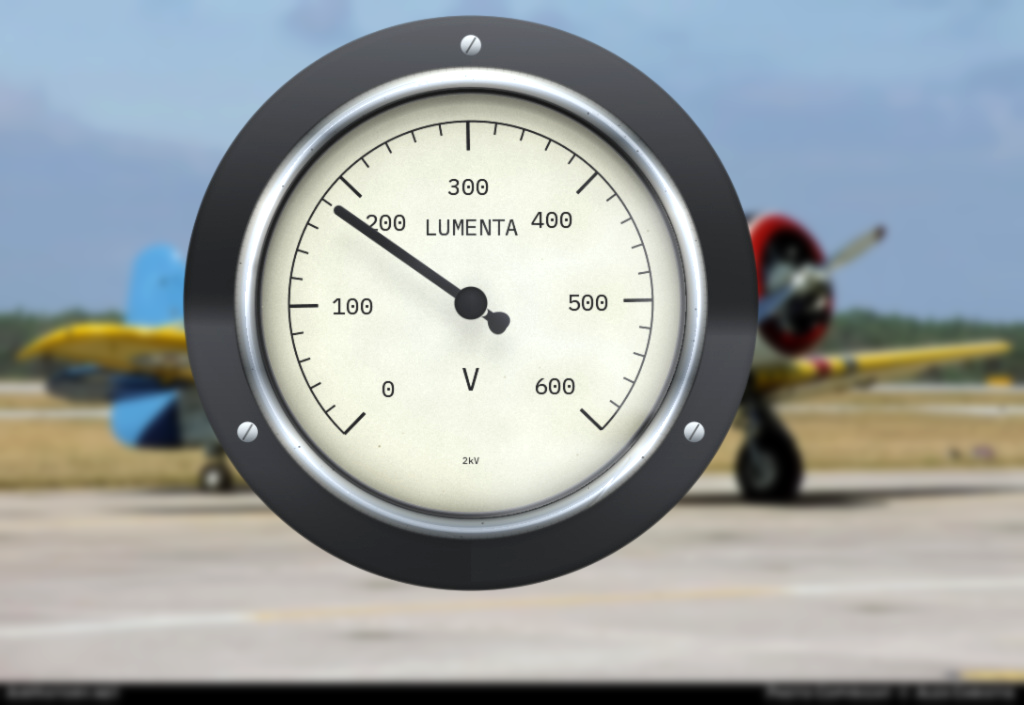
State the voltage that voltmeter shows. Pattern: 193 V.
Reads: 180 V
